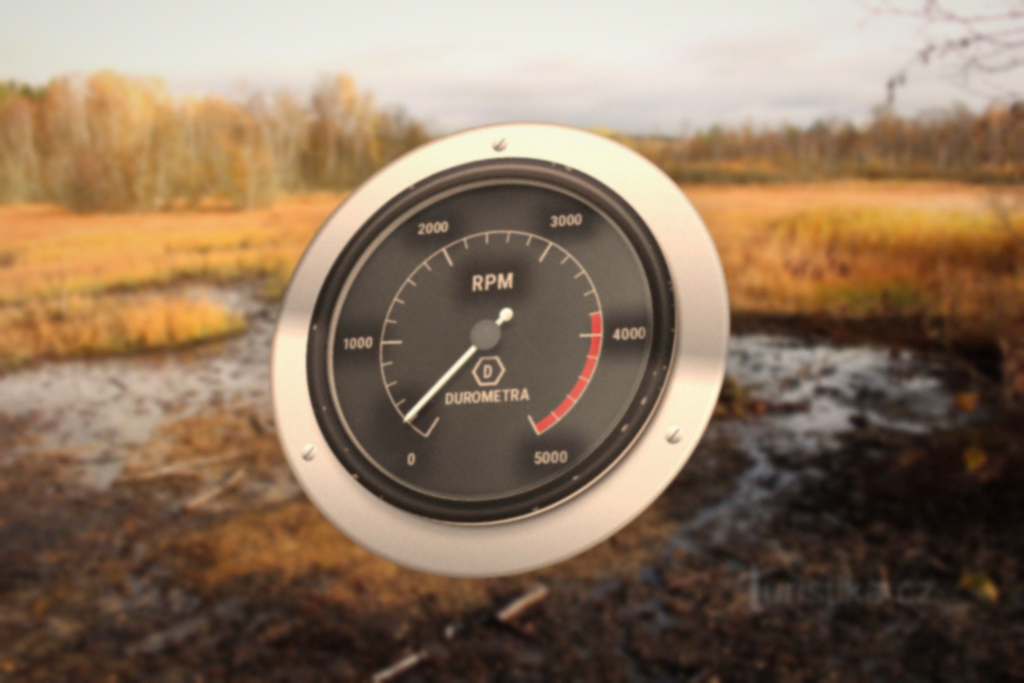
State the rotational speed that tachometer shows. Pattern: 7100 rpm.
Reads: 200 rpm
